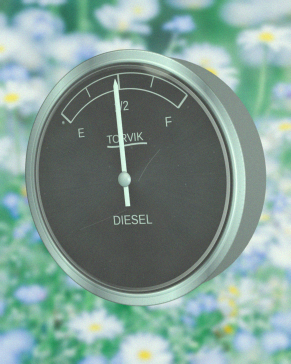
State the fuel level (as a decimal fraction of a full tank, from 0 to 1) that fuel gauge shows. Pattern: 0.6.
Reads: 0.5
